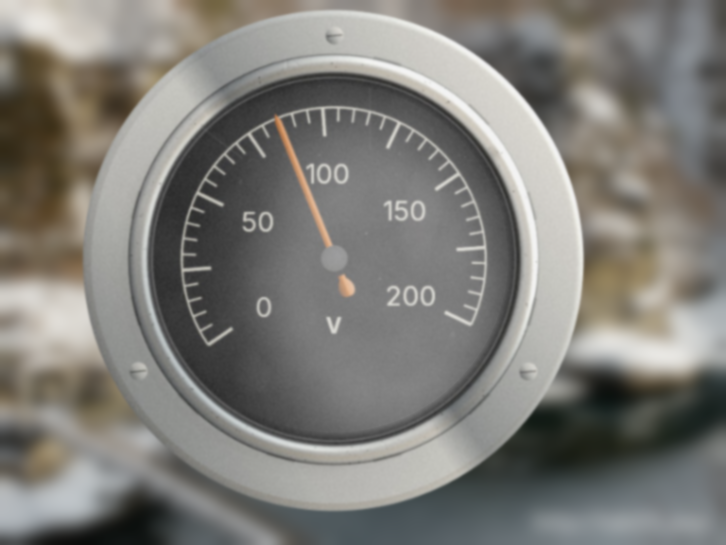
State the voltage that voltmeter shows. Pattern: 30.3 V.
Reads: 85 V
